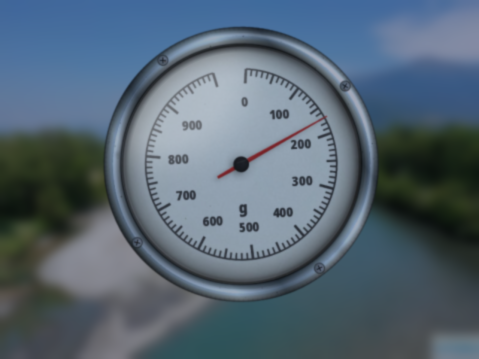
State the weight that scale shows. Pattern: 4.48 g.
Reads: 170 g
